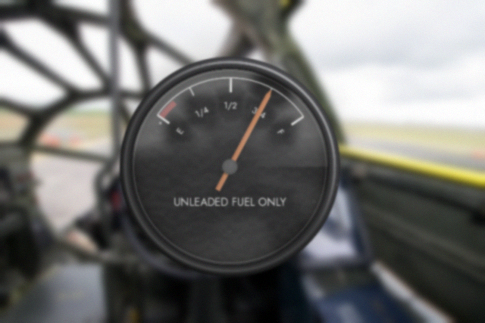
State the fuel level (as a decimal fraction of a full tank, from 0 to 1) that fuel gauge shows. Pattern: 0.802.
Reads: 0.75
